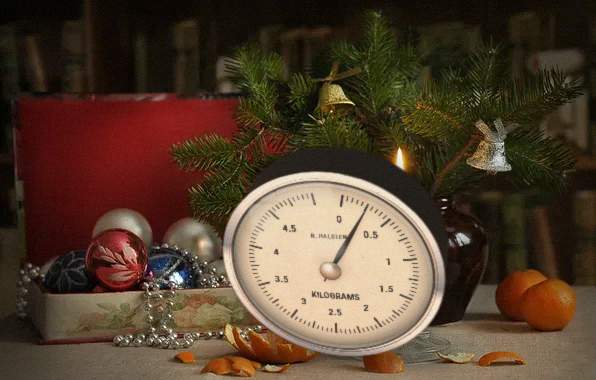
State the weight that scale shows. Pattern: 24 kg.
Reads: 0.25 kg
